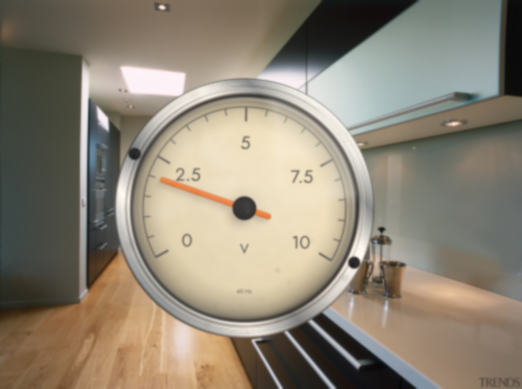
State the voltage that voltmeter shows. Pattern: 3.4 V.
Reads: 2 V
